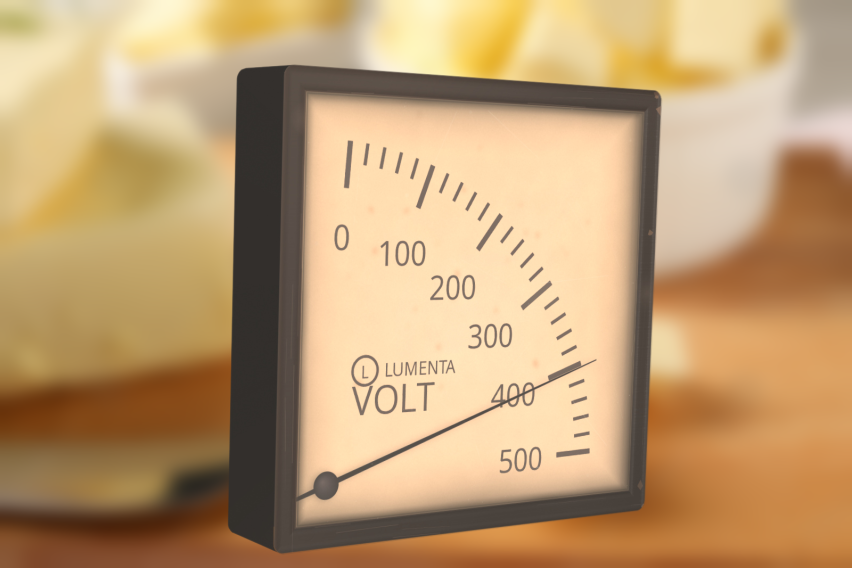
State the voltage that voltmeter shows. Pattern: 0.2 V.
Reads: 400 V
